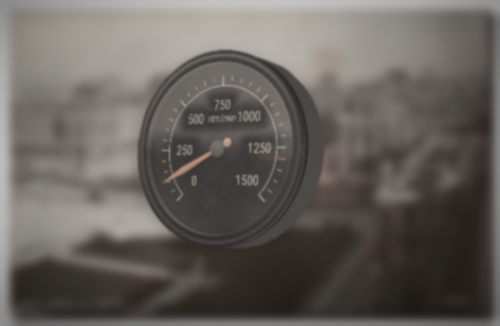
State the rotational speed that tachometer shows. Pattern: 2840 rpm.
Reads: 100 rpm
